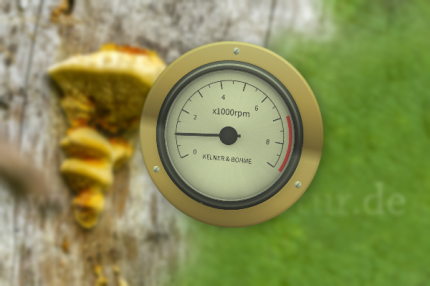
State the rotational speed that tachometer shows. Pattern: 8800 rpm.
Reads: 1000 rpm
